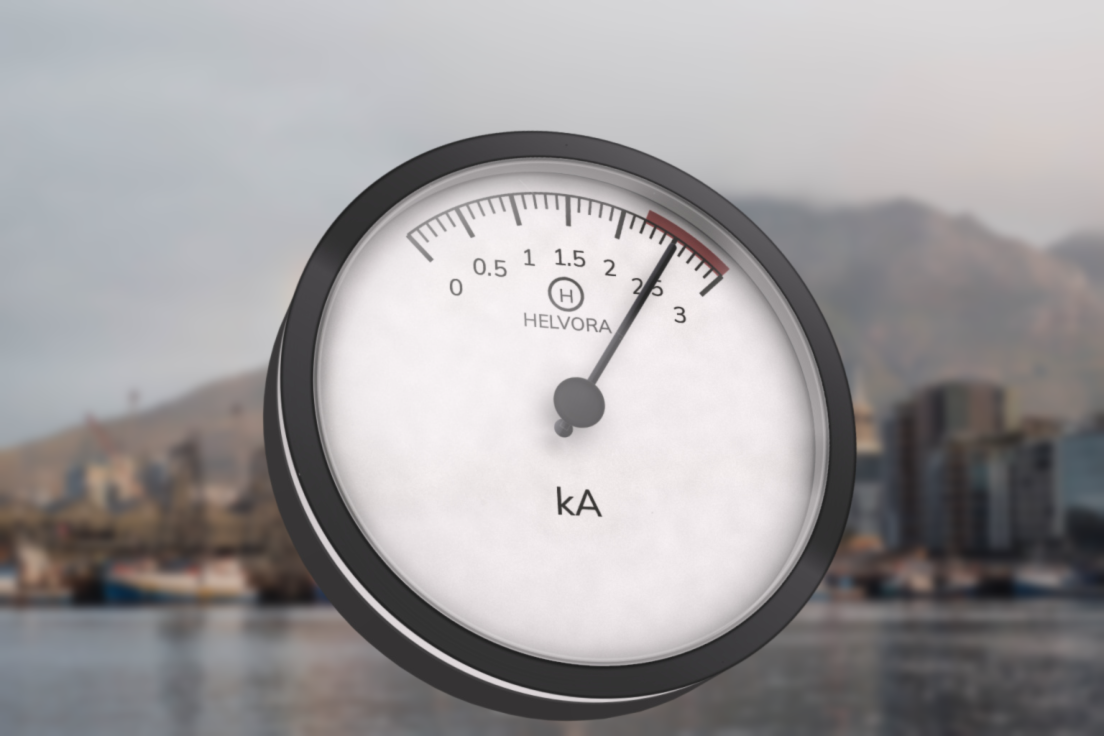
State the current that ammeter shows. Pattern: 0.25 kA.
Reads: 2.5 kA
